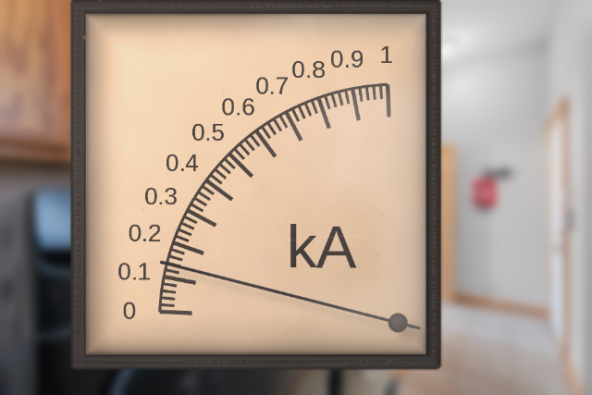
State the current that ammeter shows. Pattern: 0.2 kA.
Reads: 0.14 kA
